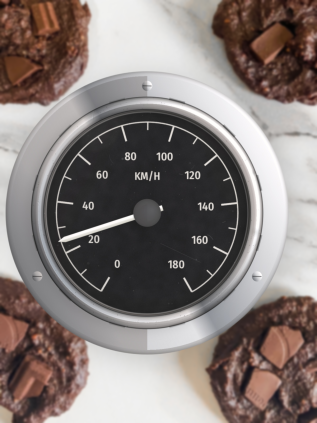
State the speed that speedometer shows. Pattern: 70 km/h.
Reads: 25 km/h
